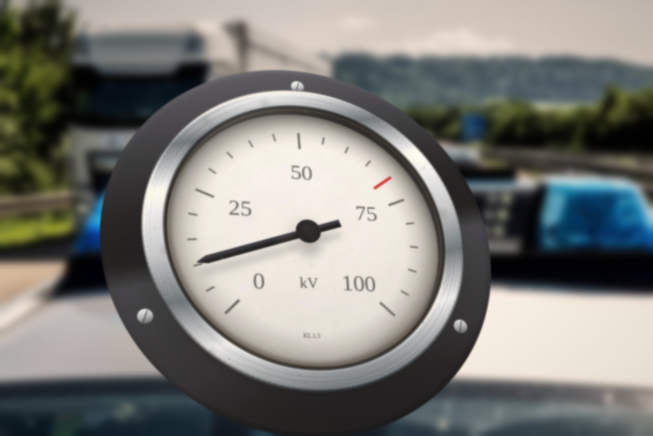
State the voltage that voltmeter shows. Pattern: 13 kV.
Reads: 10 kV
